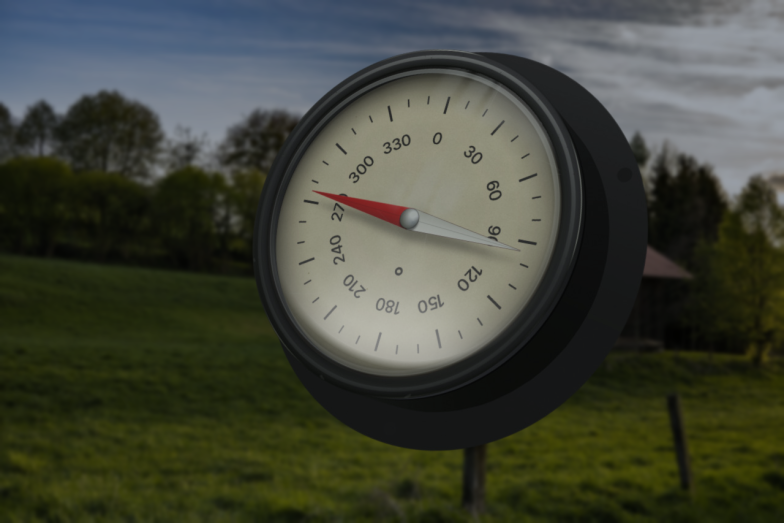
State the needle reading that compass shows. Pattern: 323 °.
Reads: 275 °
